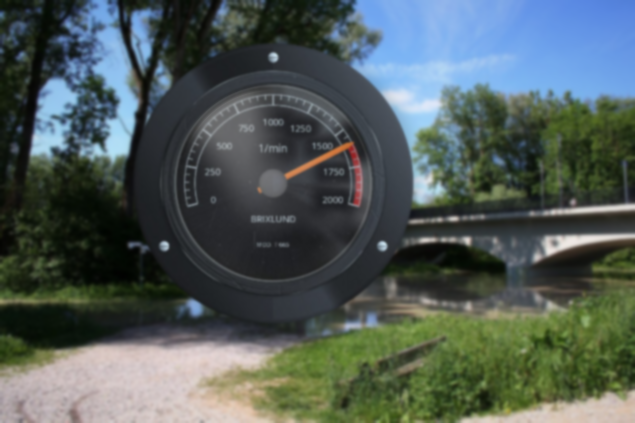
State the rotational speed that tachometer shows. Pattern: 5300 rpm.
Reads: 1600 rpm
